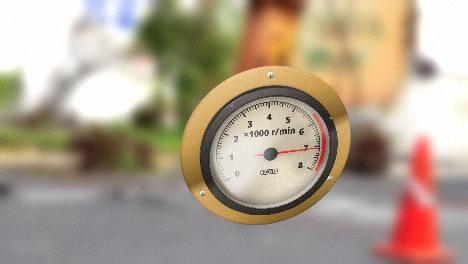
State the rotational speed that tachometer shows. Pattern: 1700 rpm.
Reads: 7000 rpm
